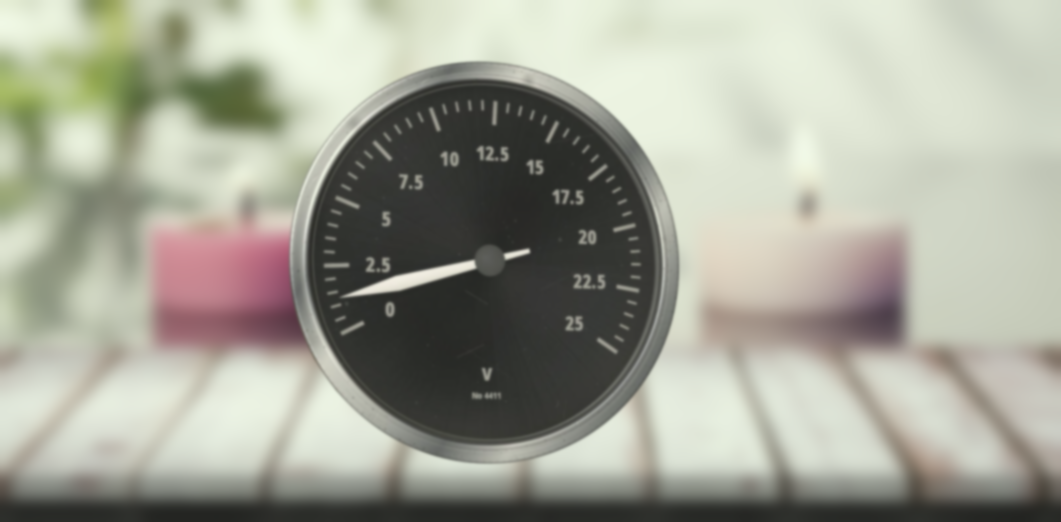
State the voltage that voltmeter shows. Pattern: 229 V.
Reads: 1.25 V
